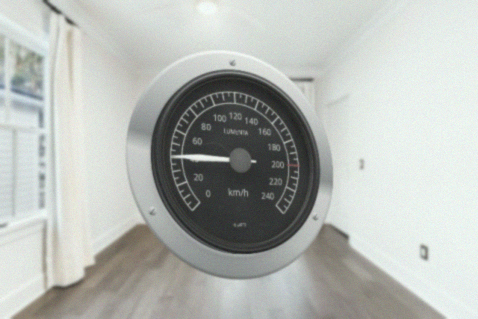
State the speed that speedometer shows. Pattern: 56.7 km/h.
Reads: 40 km/h
